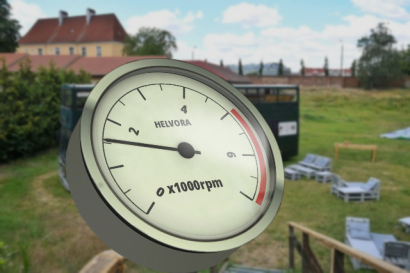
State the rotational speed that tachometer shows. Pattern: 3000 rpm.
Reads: 1500 rpm
